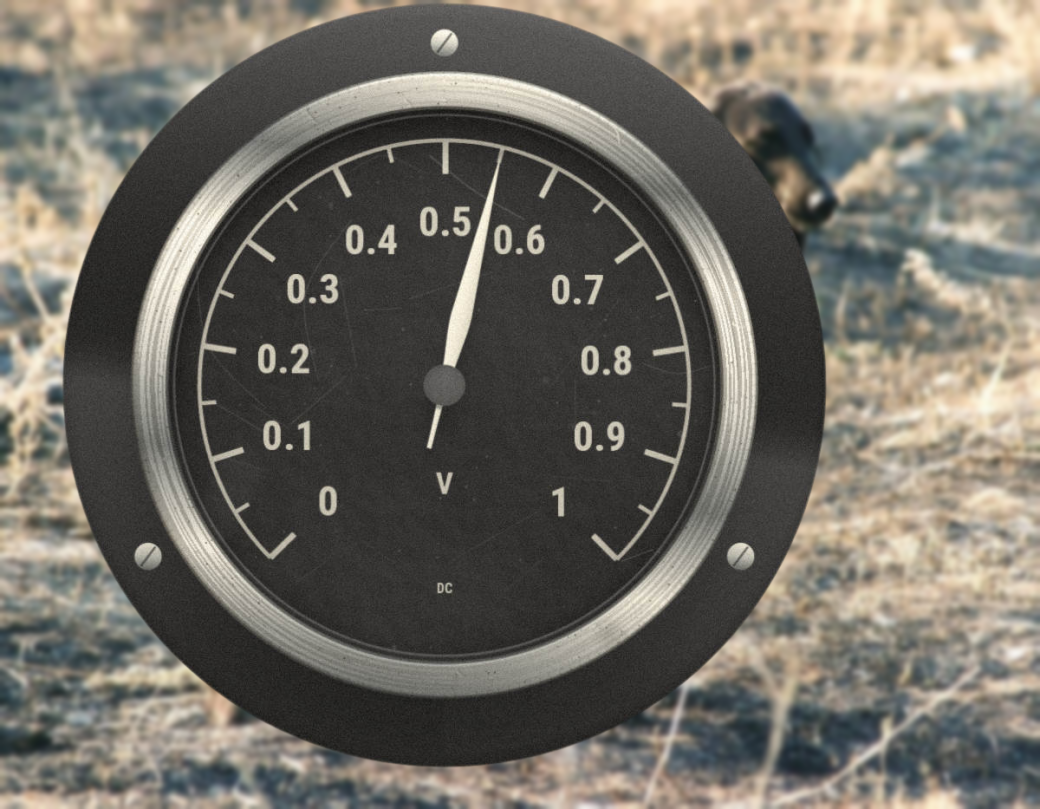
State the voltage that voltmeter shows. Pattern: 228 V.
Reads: 0.55 V
